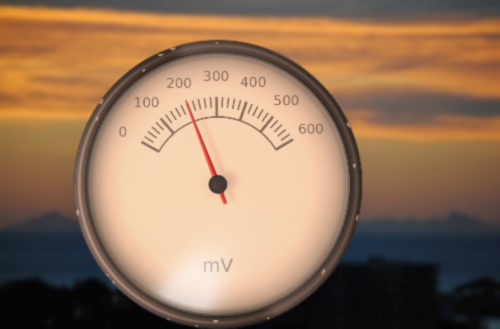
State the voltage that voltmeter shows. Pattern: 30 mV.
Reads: 200 mV
